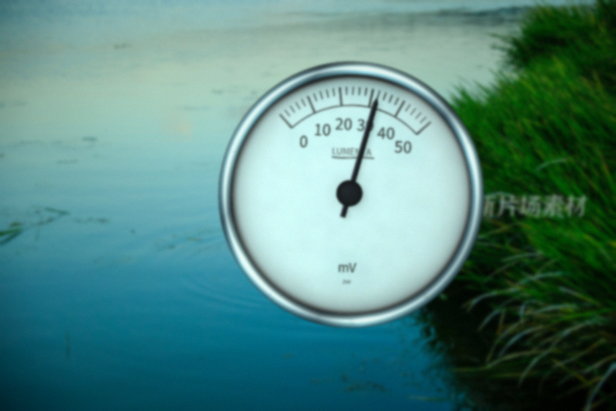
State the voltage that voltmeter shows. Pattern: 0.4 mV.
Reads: 32 mV
